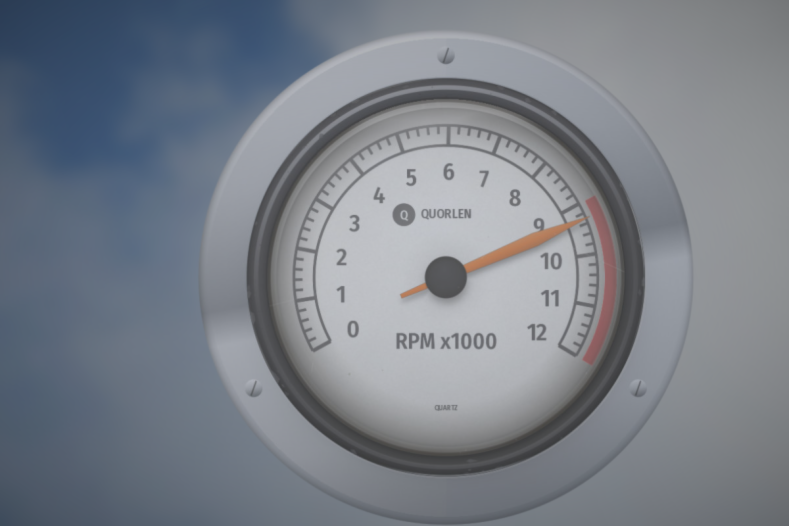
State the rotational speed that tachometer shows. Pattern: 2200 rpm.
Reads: 9300 rpm
